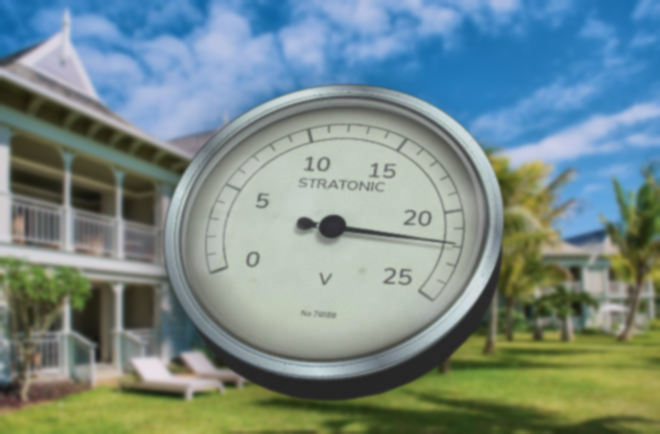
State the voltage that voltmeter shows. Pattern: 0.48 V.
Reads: 22 V
